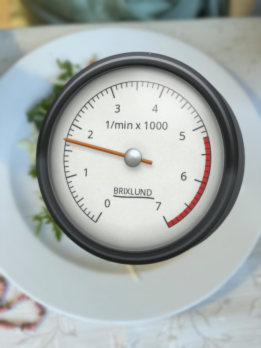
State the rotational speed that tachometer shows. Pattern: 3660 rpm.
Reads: 1700 rpm
